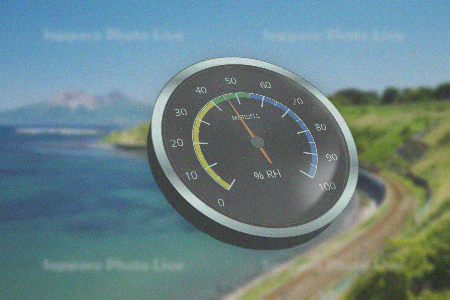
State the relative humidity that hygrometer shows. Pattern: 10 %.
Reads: 45 %
